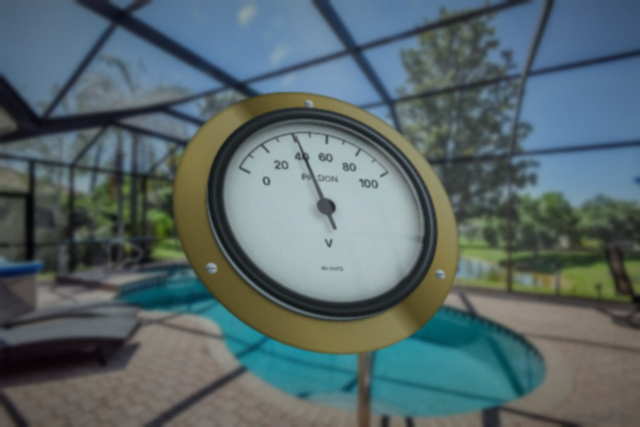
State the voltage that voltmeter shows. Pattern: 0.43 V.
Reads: 40 V
